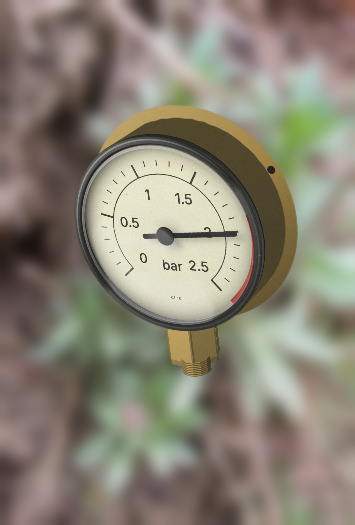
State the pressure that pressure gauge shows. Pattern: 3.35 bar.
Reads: 2 bar
